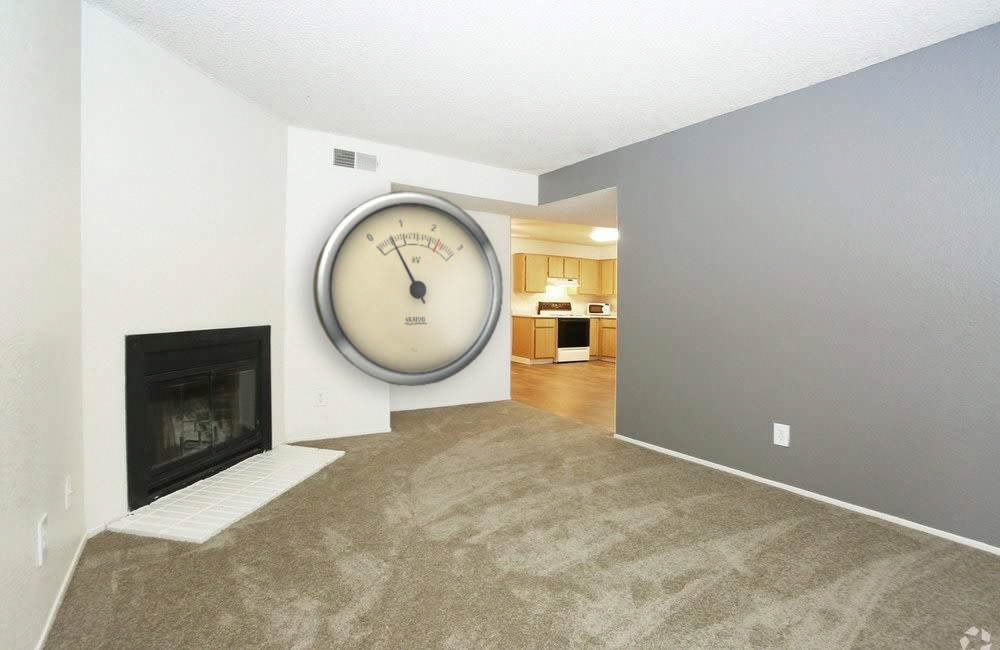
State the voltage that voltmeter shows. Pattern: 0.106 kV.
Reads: 0.5 kV
